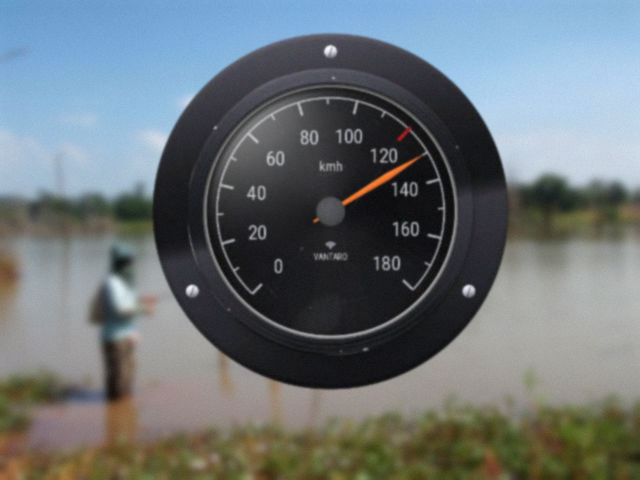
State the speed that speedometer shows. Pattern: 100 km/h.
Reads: 130 km/h
